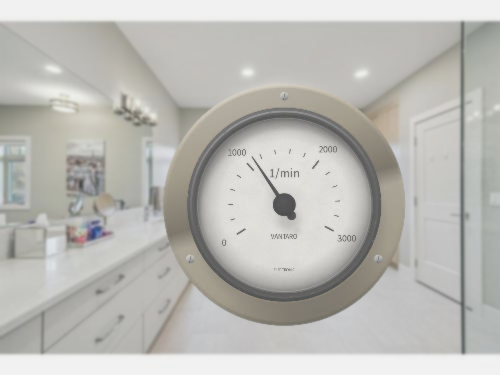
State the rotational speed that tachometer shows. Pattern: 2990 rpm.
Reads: 1100 rpm
